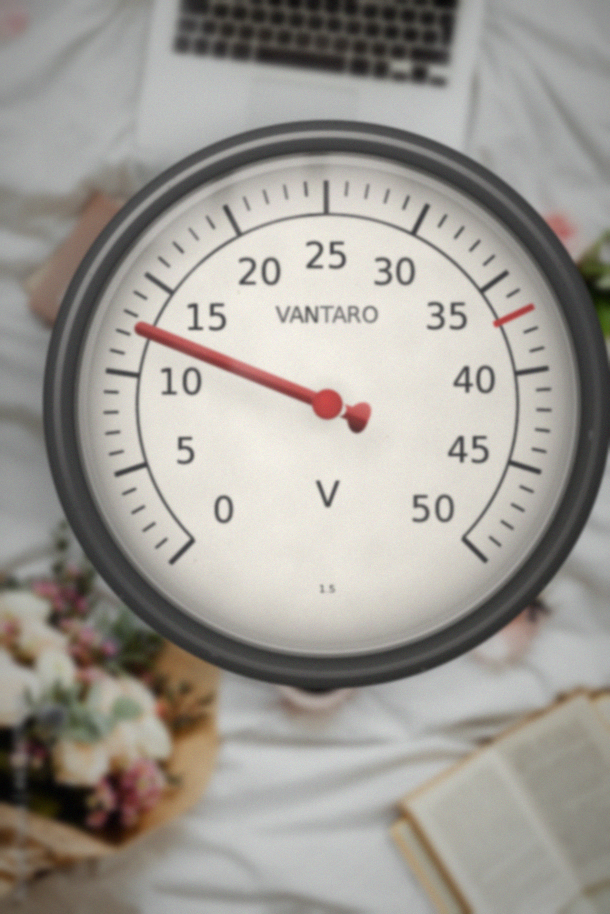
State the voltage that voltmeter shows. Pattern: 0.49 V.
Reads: 12.5 V
